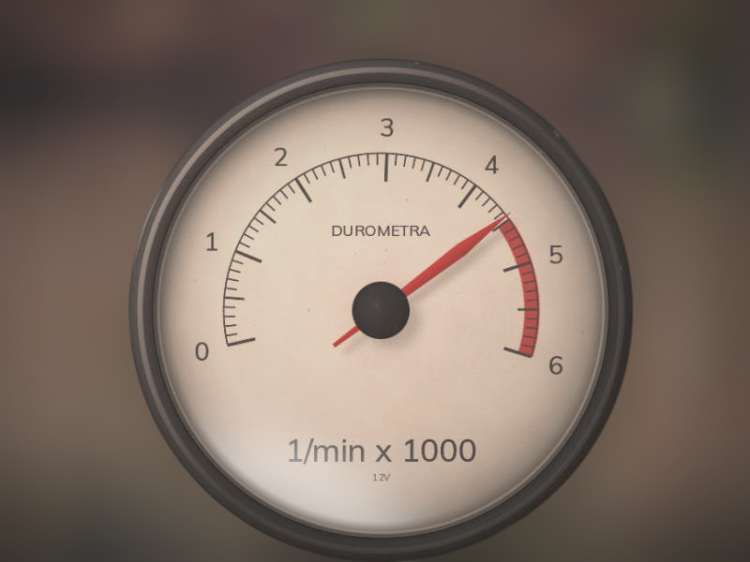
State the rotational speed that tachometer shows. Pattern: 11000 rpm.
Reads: 4450 rpm
